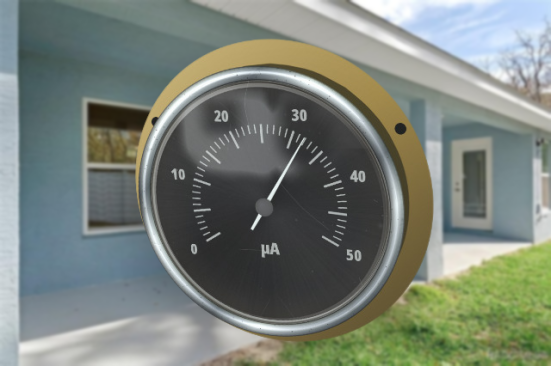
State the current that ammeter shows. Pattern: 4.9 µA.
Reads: 32 µA
